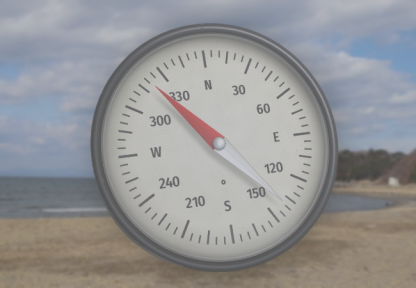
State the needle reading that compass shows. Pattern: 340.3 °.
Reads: 320 °
